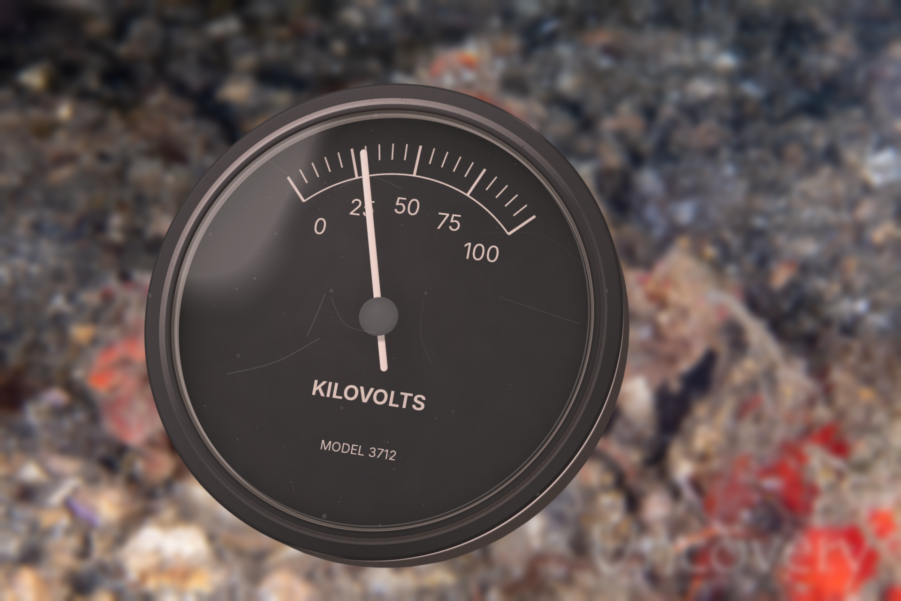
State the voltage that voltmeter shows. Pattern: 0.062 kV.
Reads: 30 kV
